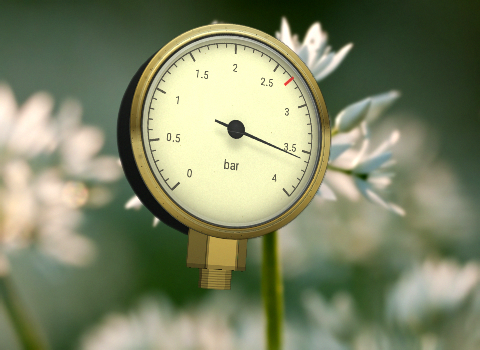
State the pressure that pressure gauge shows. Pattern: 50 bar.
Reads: 3.6 bar
